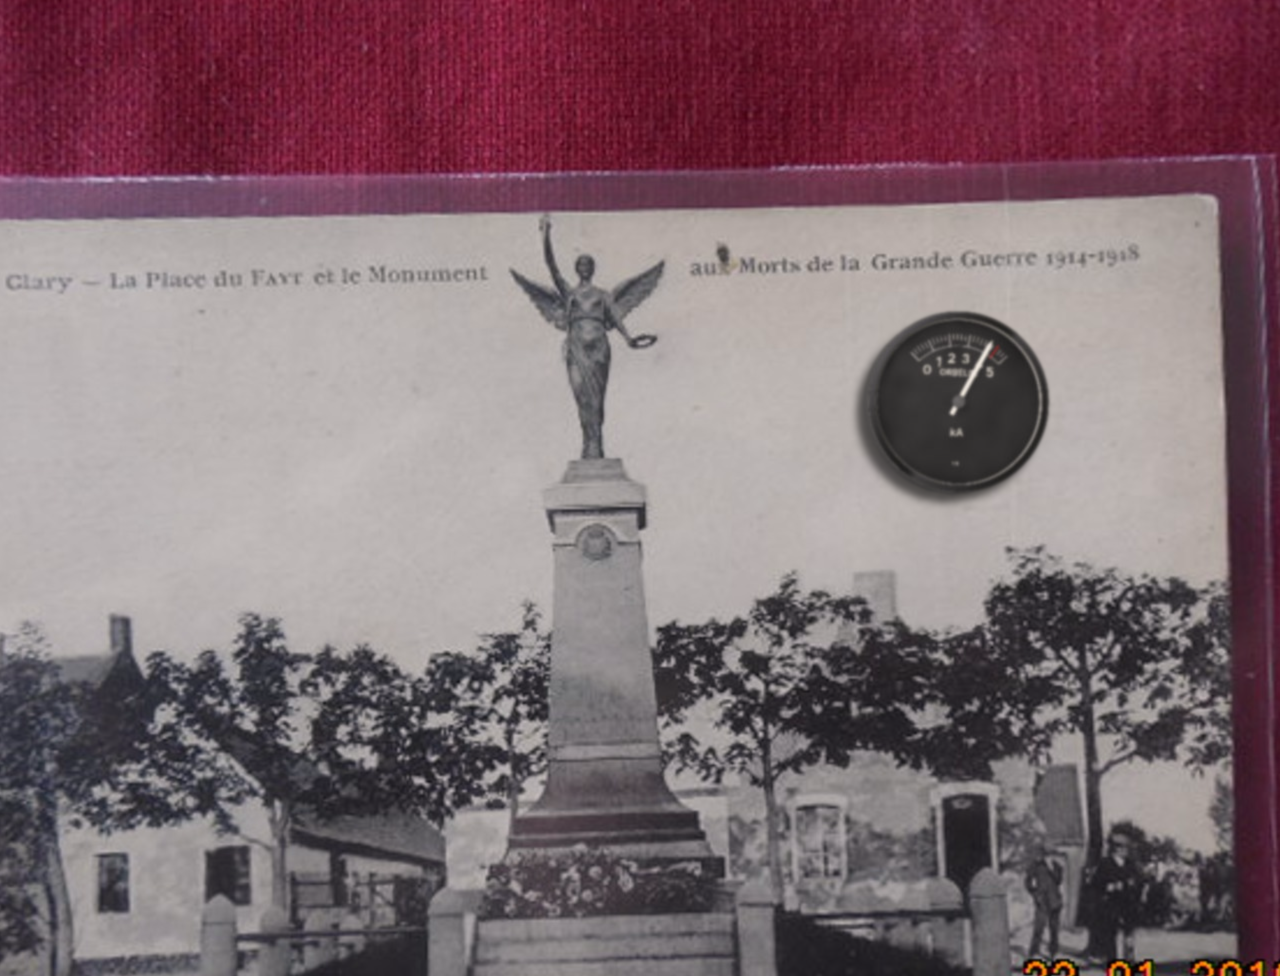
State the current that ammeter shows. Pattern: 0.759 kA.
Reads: 4 kA
